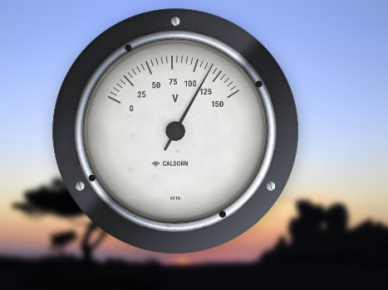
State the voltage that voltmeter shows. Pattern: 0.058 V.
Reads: 115 V
